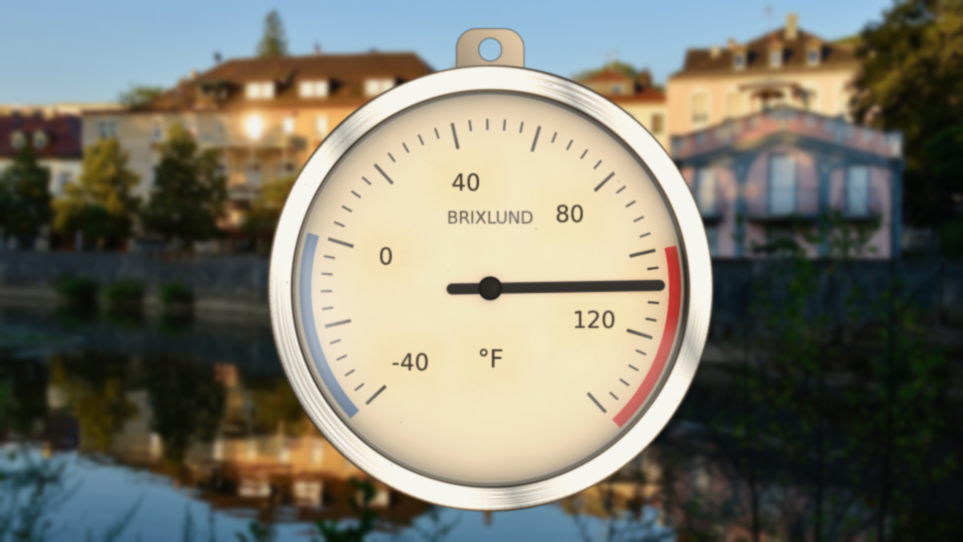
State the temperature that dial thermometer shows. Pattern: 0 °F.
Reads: 108 °F
